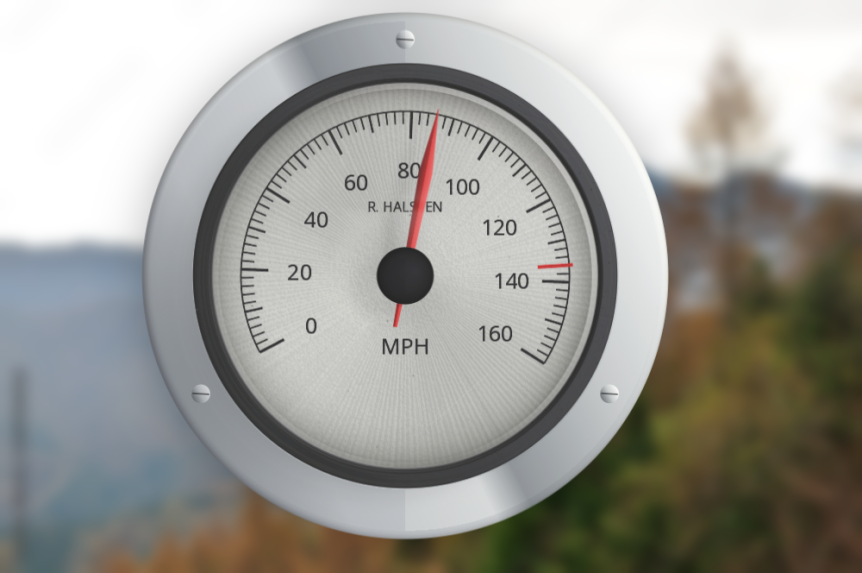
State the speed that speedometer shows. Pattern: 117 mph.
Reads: 86 mph
